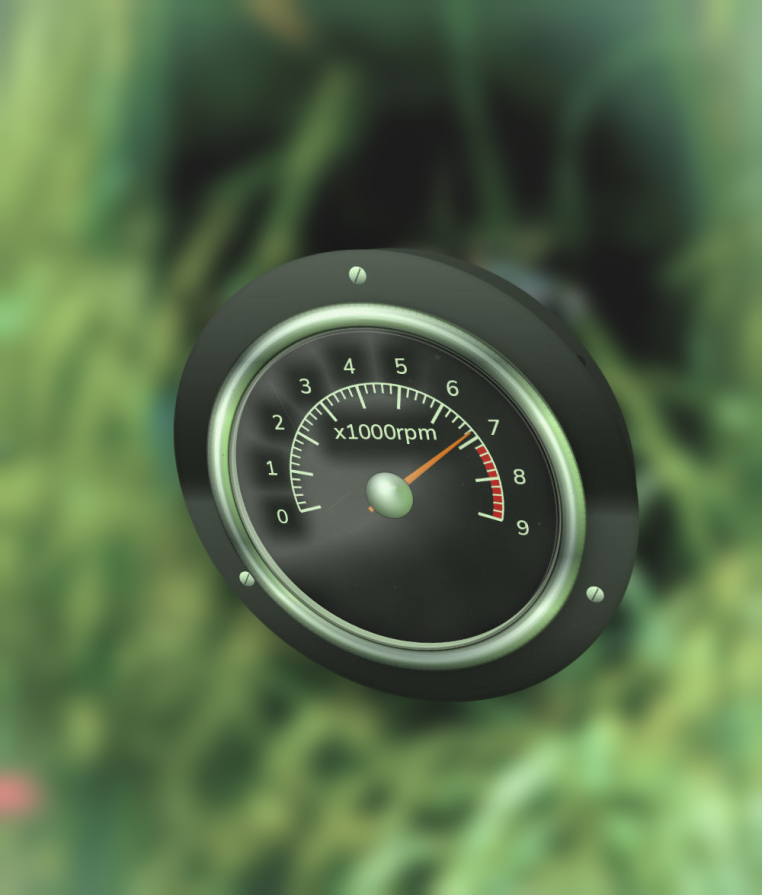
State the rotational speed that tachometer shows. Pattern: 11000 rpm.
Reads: 6800 rpm
